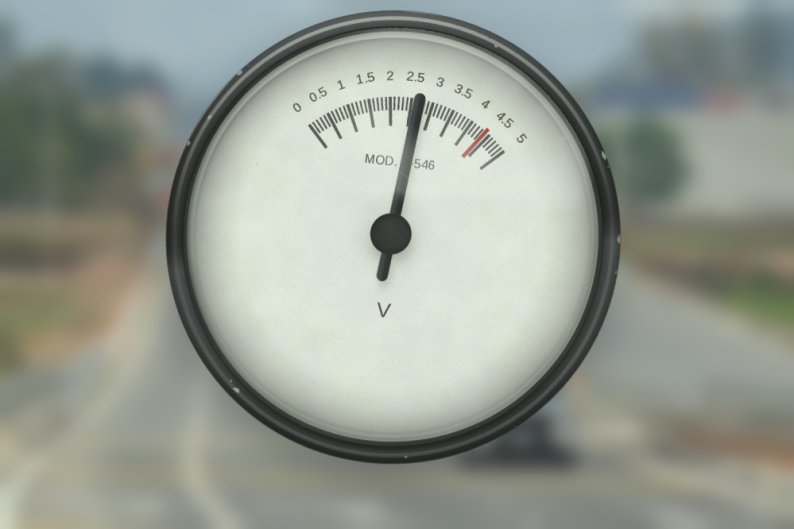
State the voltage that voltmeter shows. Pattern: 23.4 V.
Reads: 2.7 V
